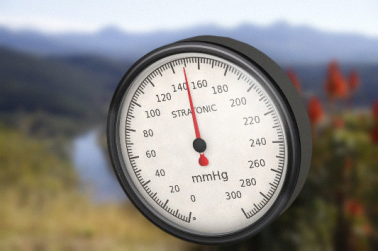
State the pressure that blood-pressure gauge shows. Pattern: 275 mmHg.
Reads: 150 mmHg
